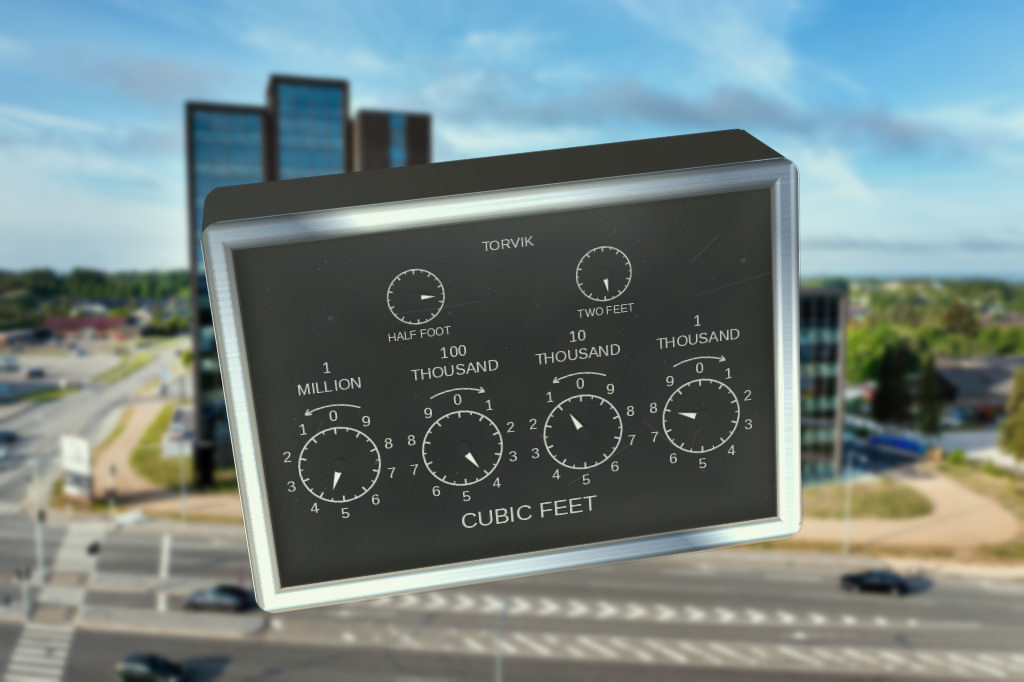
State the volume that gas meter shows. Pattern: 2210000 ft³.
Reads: 440800 ft³
